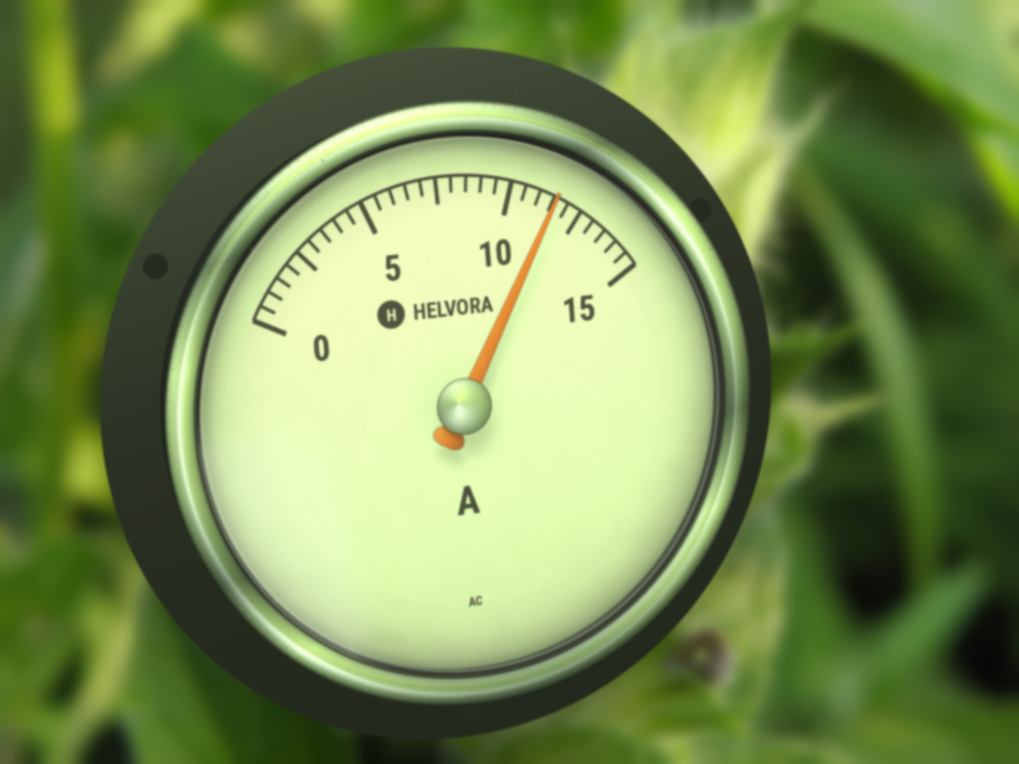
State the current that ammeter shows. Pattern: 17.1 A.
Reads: 11.5 A
